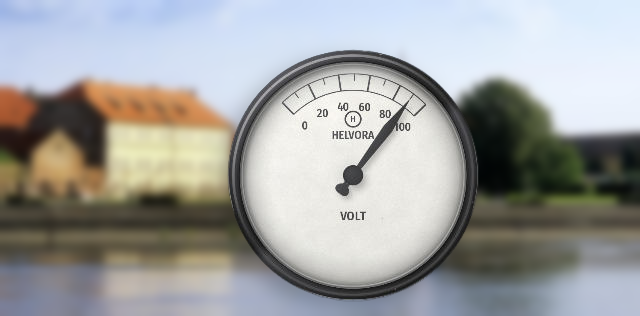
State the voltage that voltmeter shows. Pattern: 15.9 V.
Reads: 90 V
